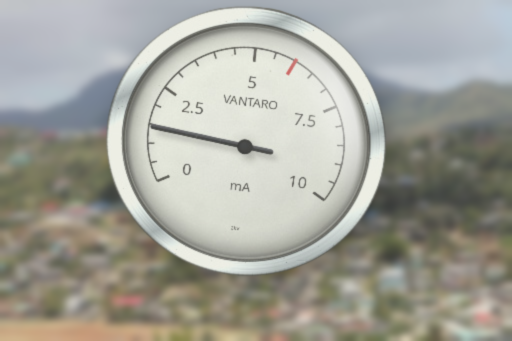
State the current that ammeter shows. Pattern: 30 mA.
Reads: 1.5 mA
